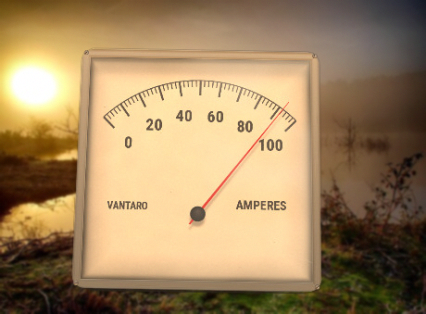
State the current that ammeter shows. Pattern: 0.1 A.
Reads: 92 A
